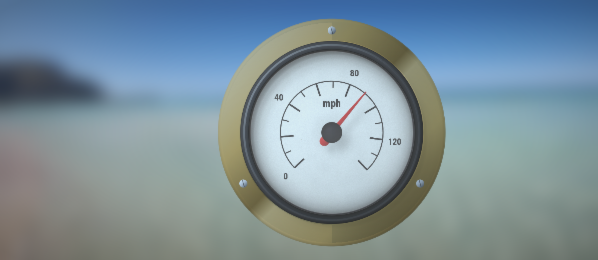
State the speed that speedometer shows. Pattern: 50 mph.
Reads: 90 mph
